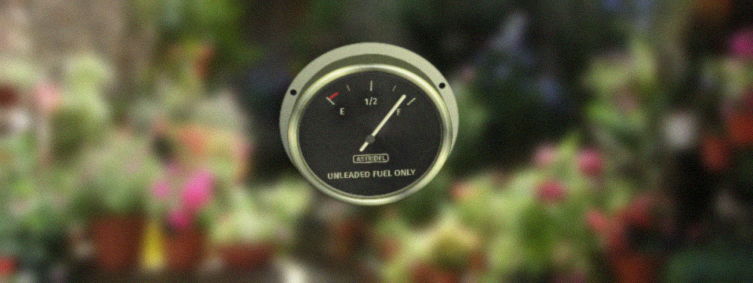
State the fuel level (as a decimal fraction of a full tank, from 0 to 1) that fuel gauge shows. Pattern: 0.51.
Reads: 0.875
